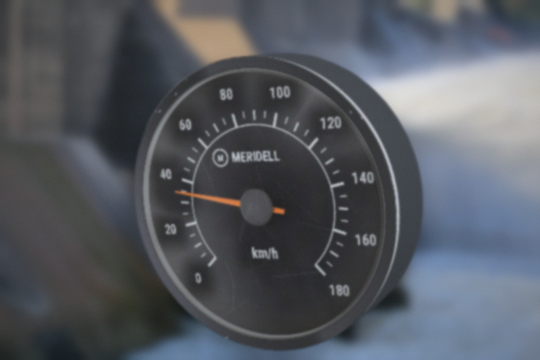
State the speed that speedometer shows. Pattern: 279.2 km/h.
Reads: 35 km/h
